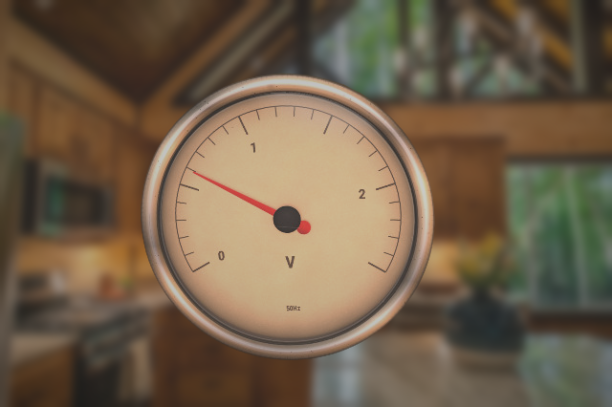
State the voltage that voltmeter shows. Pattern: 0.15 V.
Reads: 0.6 V
